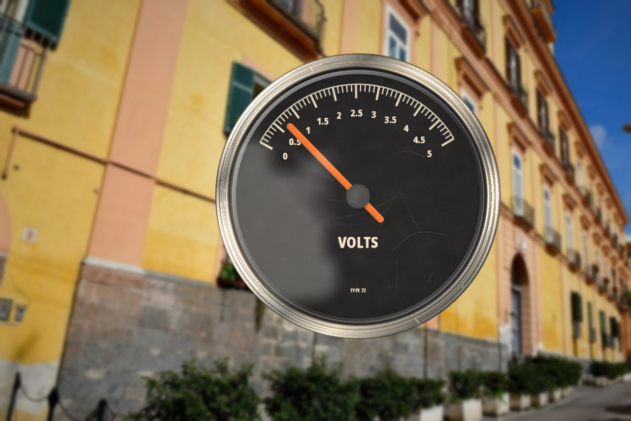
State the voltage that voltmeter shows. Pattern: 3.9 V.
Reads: 0.7 V
